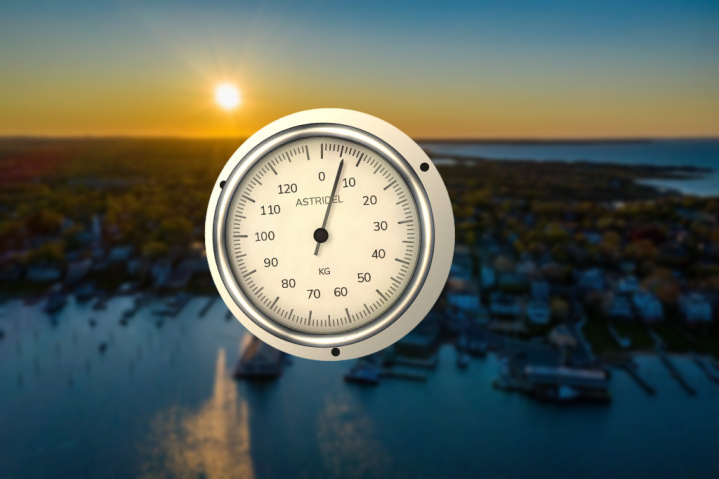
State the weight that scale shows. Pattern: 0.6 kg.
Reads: 6 kg
